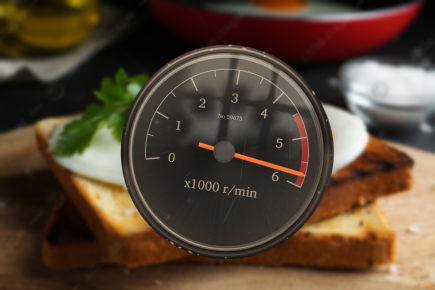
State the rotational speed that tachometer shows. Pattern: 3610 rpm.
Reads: 5750 rpm
